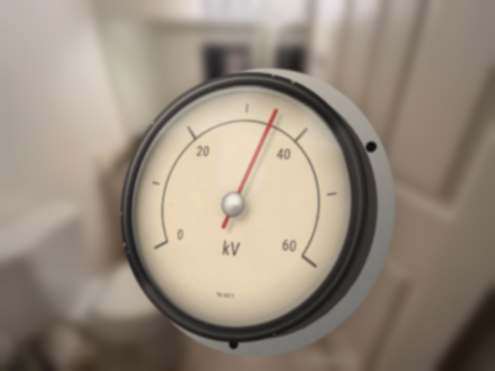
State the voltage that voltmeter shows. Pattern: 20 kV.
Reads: 35 kV
